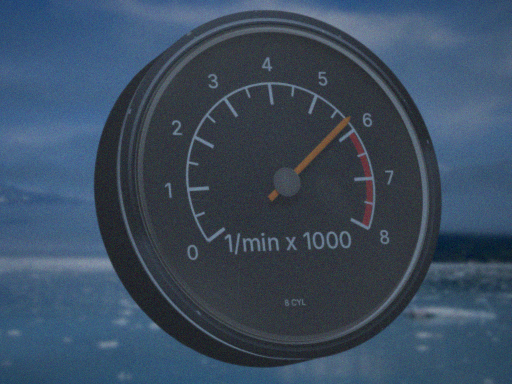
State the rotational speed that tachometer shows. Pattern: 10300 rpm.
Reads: 5750 rpm
